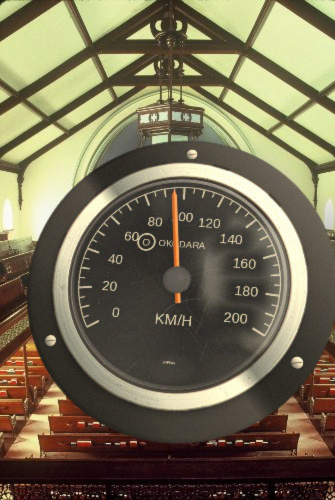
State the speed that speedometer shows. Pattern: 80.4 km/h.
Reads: 95 km/h
